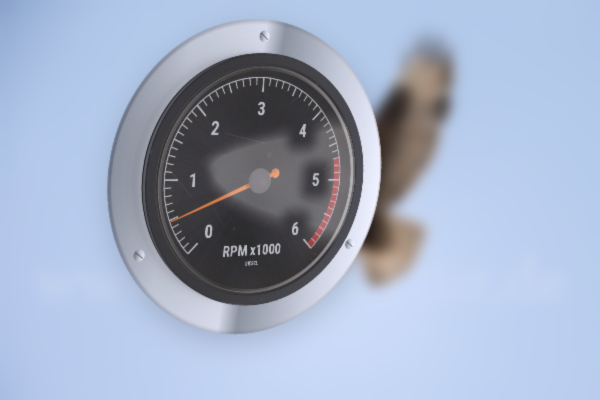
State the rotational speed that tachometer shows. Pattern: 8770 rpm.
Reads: 500 rpm
